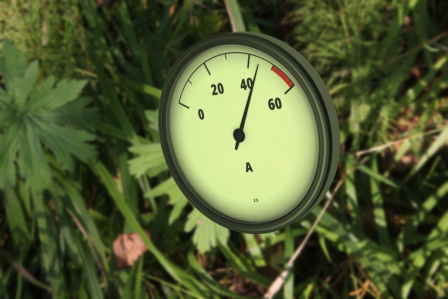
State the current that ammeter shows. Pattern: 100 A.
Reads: 45 A
